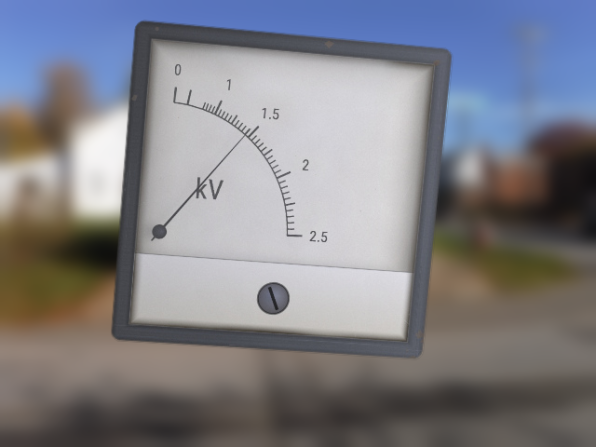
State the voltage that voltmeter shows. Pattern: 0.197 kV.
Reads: 1.45 kV
